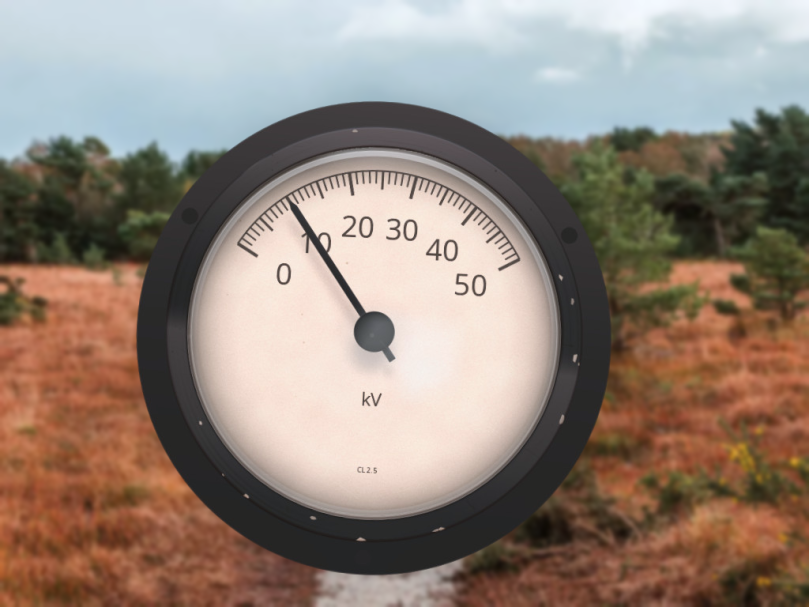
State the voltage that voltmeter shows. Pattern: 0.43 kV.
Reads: 10 kV
